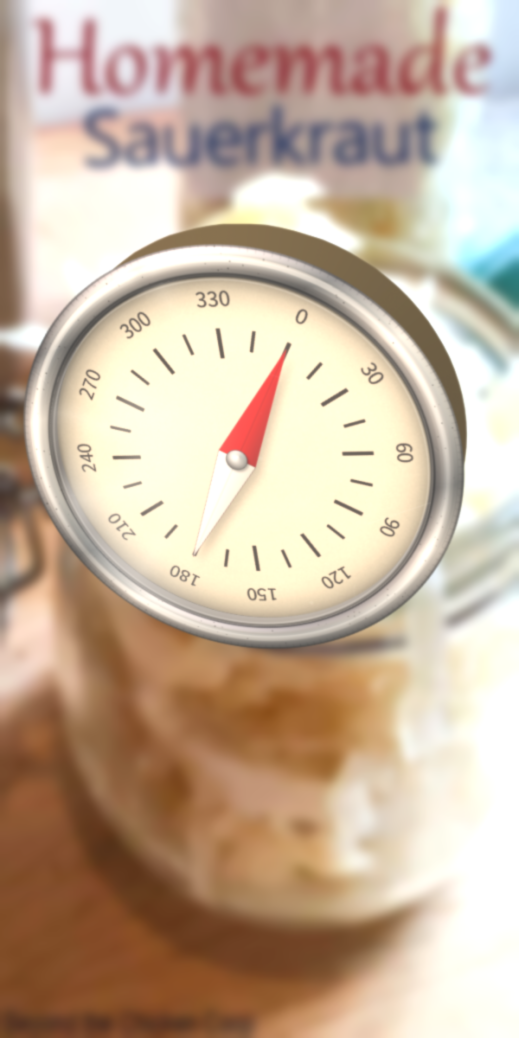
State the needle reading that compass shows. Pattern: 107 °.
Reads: 0 °
